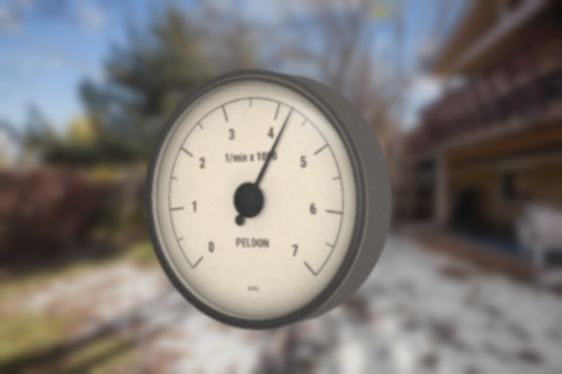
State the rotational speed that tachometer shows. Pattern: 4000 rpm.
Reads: 4250 rpm
